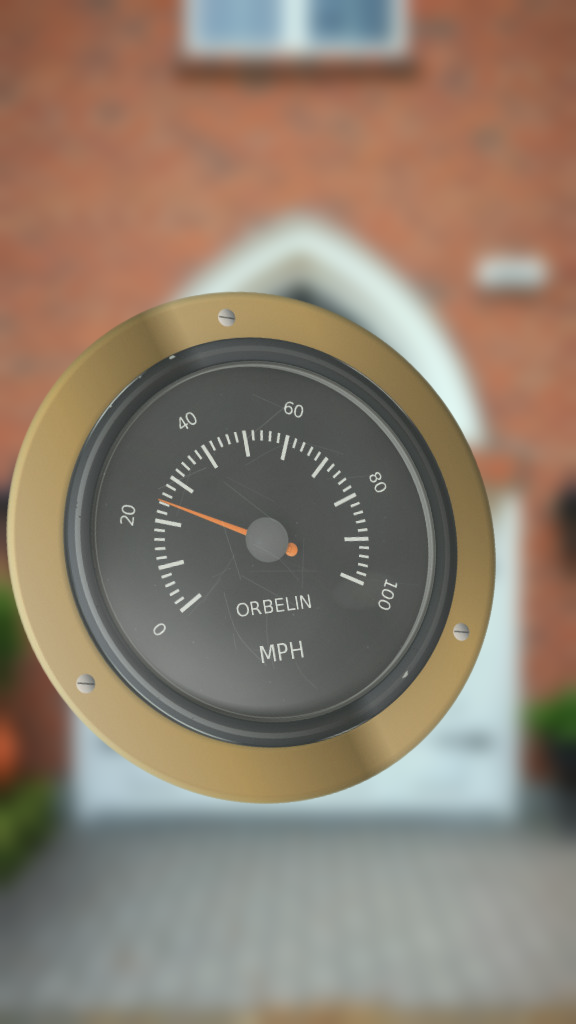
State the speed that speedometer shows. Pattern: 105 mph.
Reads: 24 mph
